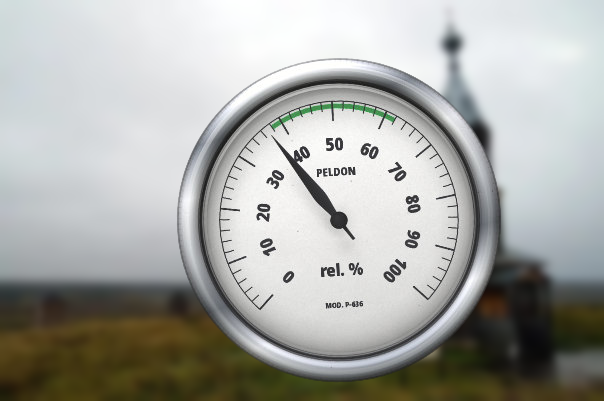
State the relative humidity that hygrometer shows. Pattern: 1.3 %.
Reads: 37 %
